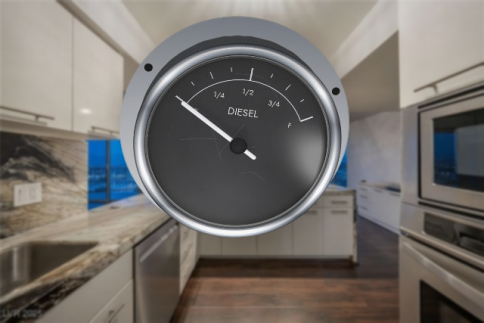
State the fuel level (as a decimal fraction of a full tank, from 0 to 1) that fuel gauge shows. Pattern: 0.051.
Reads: 0
